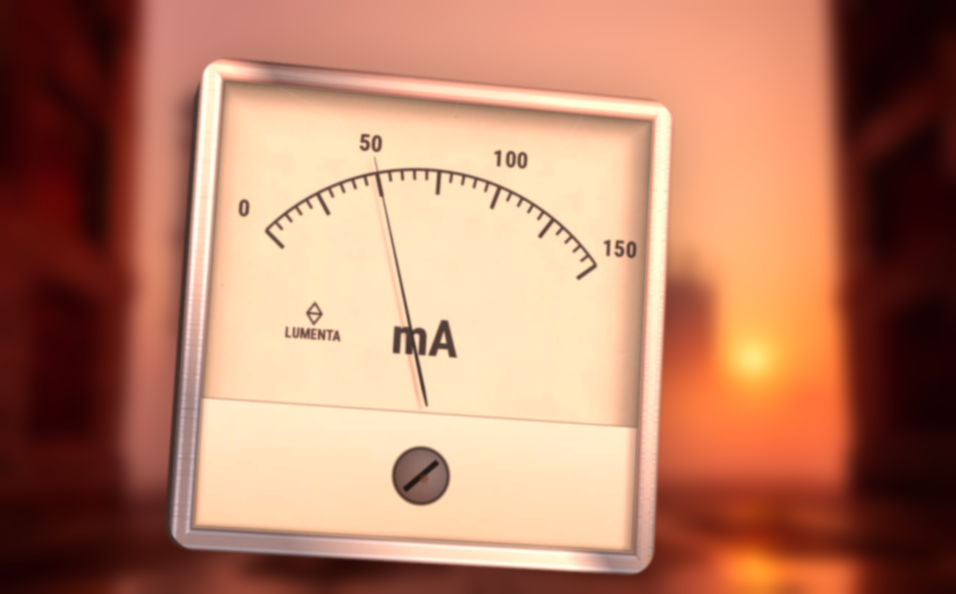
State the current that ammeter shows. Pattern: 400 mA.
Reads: 50 mA
